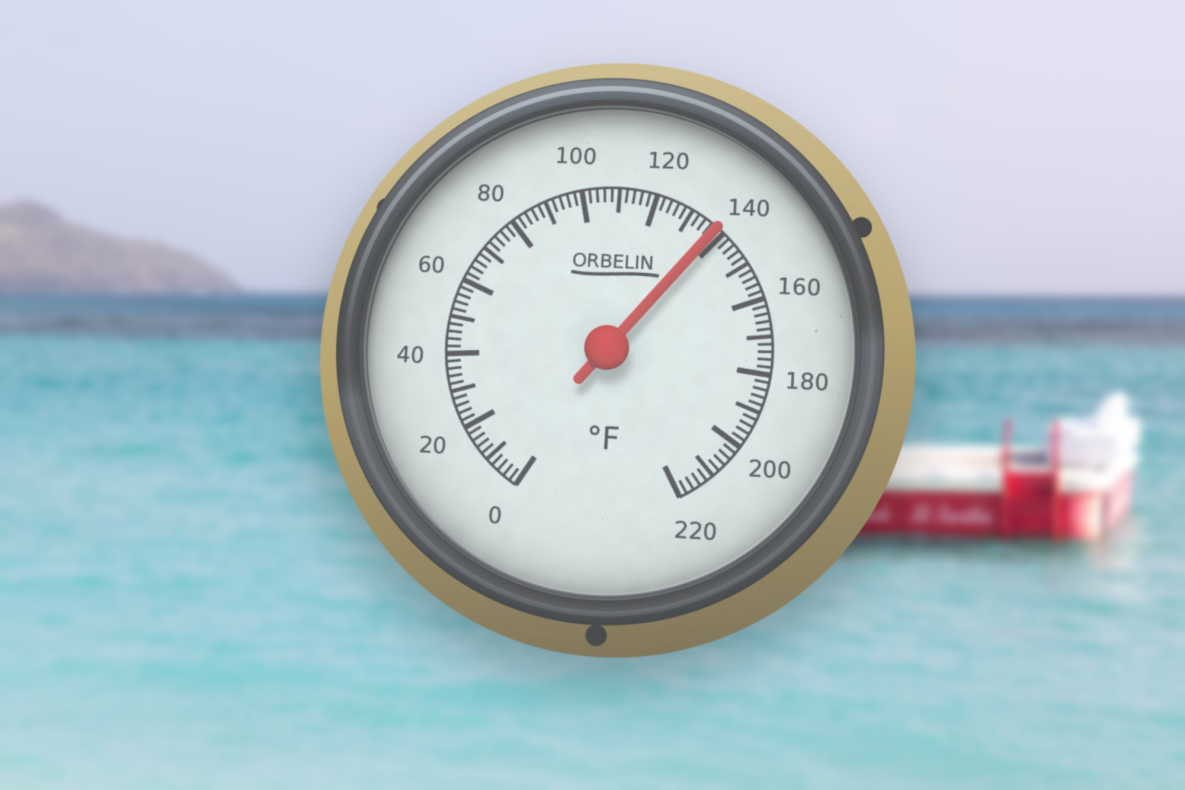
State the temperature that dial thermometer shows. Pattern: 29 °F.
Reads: 138 °F
